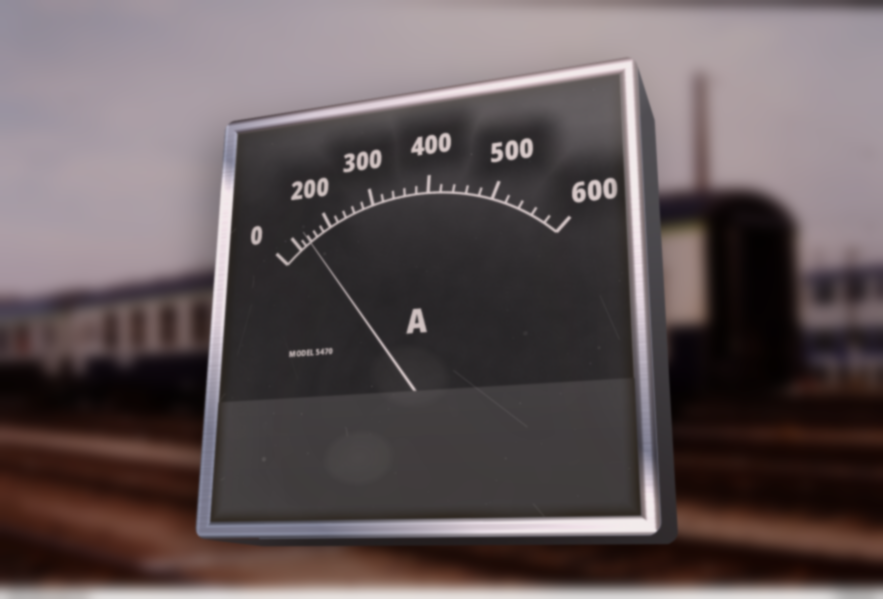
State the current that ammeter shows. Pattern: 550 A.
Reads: 140 A
